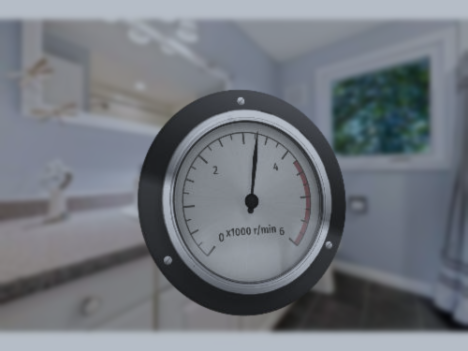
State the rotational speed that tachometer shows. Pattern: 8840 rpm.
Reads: 3250 rpm
